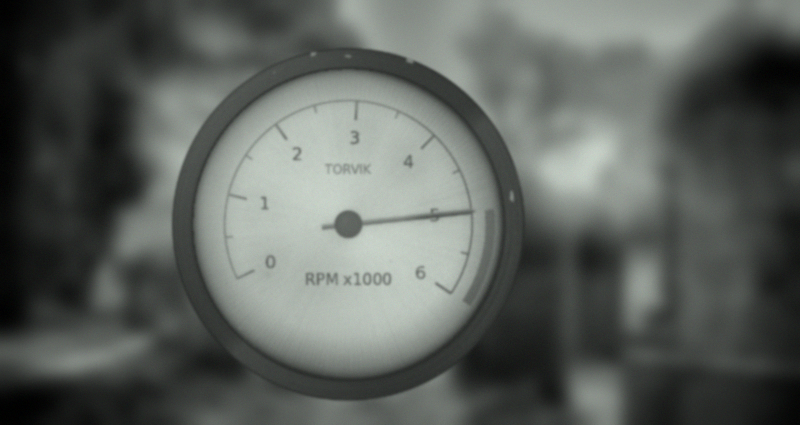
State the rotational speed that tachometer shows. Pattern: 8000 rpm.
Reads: 5000 rpm
